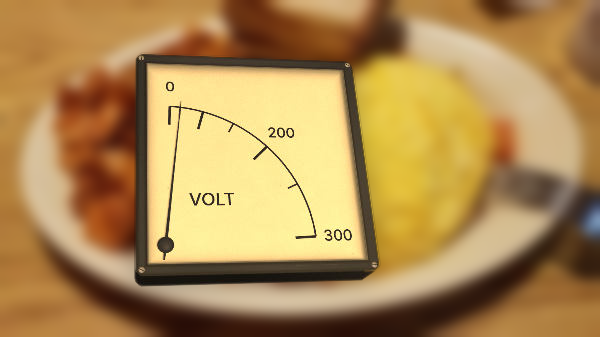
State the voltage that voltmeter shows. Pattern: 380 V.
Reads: 50 V
